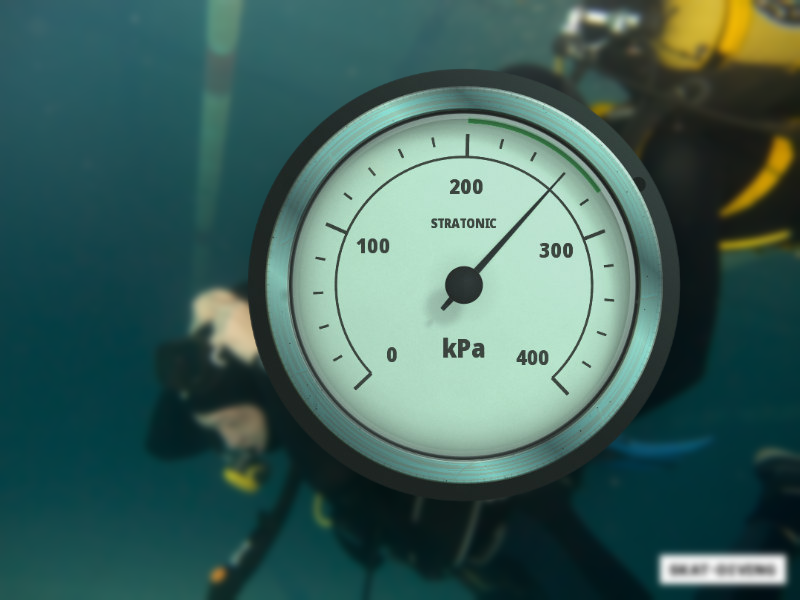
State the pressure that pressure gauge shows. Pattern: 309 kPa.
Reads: 260 kPa
